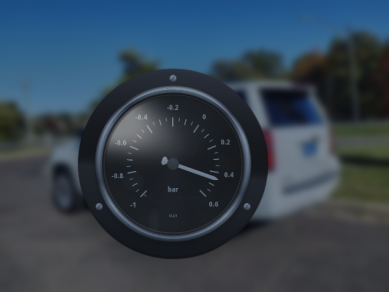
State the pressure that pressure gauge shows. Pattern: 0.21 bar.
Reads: 0.45 bar
